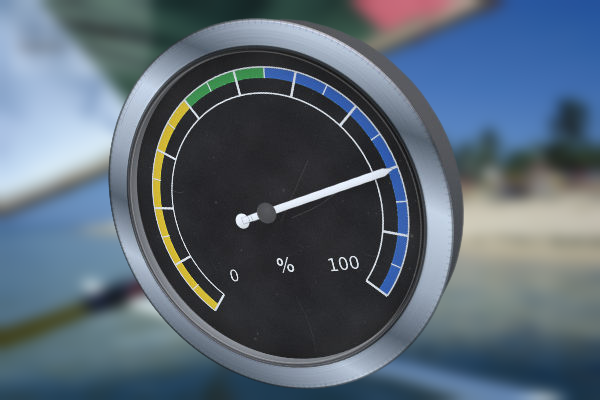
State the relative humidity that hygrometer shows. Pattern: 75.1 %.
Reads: 80 %
